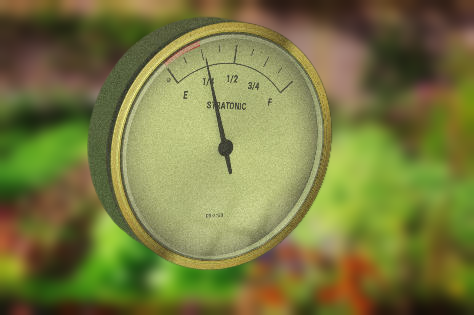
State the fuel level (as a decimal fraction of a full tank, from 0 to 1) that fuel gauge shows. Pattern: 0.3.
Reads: 0.25
